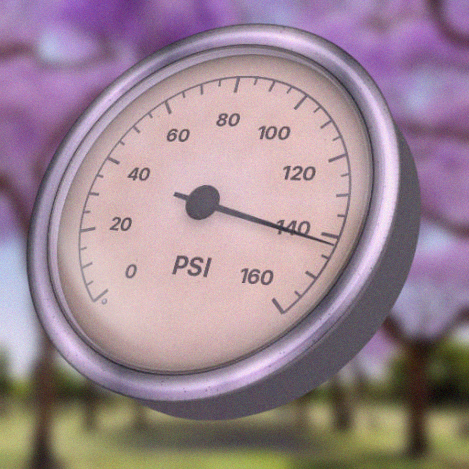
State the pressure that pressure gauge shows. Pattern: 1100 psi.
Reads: 142.5 psi
